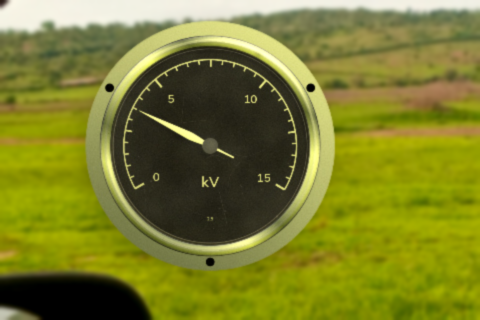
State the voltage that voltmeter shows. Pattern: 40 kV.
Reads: 3.5 kV
